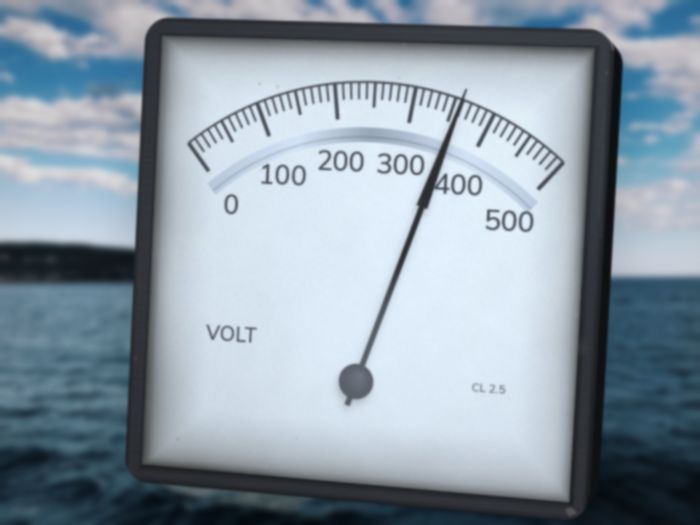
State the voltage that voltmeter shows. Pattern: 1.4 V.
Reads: 360 V
